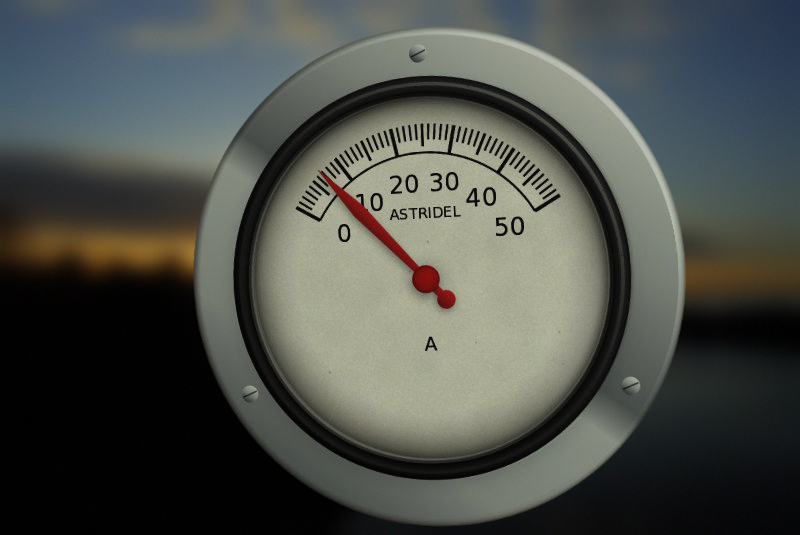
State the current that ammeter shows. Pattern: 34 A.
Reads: 7 A
